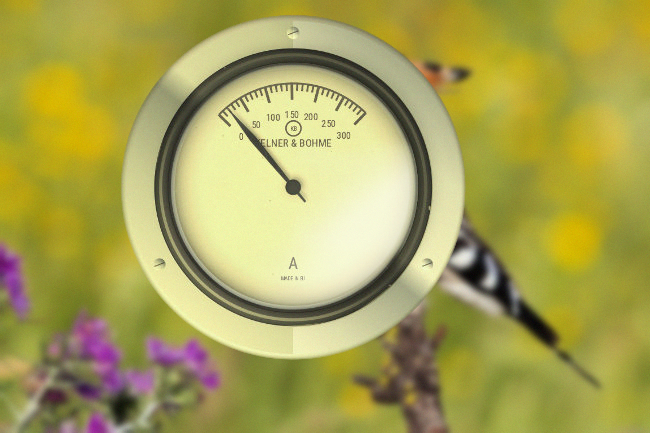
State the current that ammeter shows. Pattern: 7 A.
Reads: 20 A
